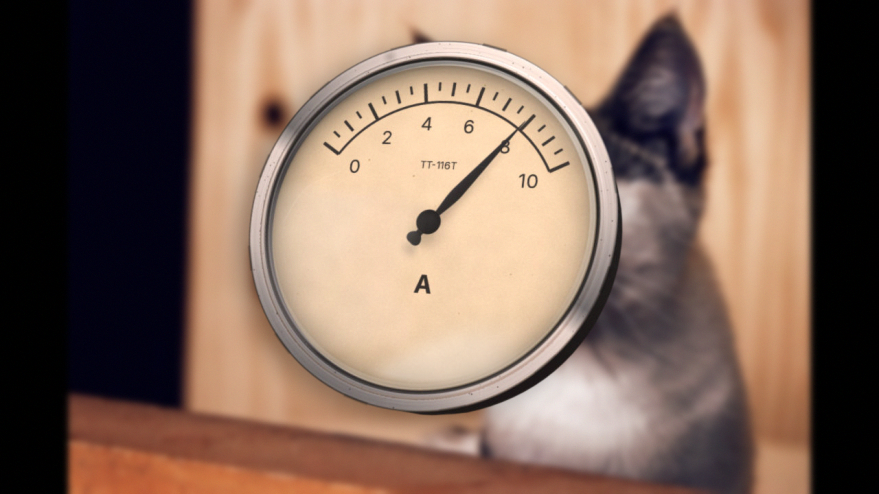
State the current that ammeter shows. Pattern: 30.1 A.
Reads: 8 A
